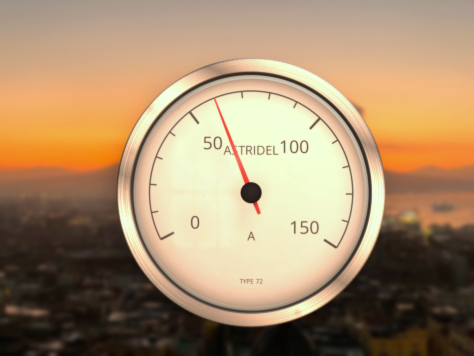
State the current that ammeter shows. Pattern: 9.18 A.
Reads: 60 A
